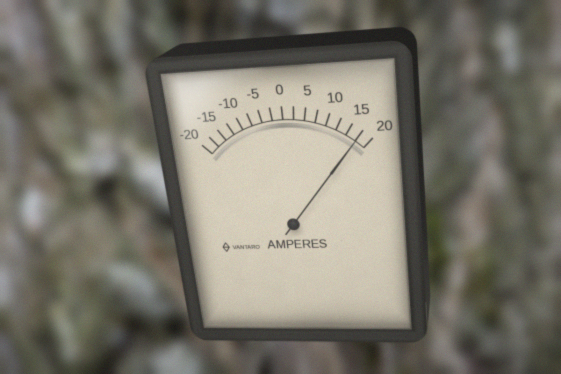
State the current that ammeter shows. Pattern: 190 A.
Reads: 17.5 A
